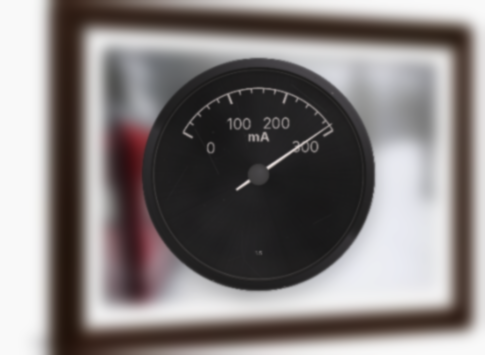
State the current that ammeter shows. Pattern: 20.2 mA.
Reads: 290 mA
